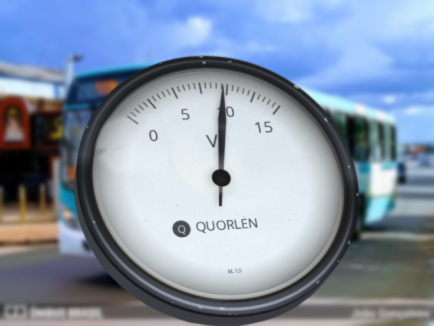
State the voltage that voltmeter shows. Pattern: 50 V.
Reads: 9.5 V
